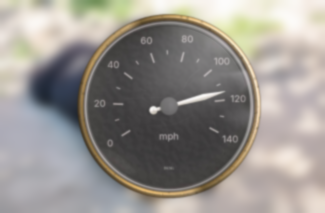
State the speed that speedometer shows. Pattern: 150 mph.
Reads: 115 mph
